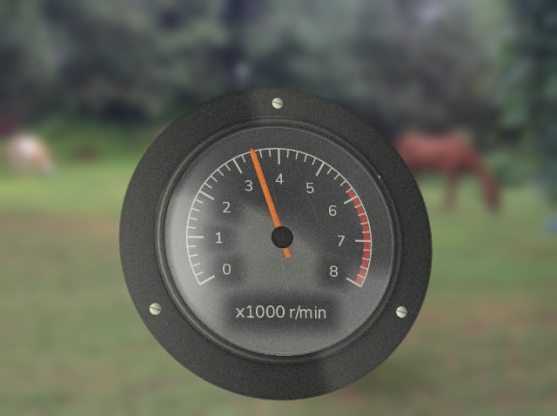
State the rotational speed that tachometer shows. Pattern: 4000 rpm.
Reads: 3400 rpm
